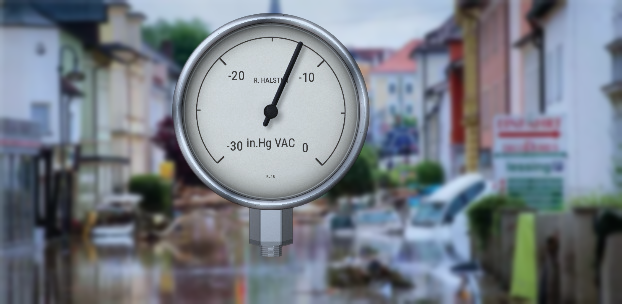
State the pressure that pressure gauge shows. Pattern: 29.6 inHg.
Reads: -12.5 inHg
